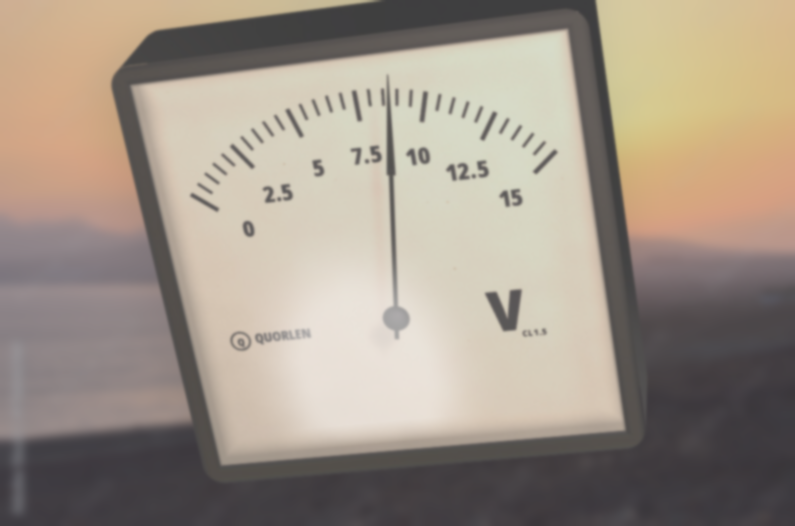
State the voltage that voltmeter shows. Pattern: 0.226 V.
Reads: 8.75 V
